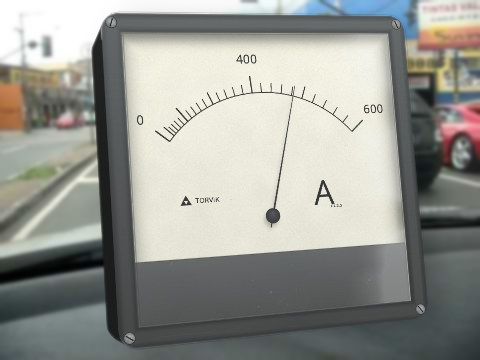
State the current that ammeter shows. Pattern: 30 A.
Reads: 480 A
